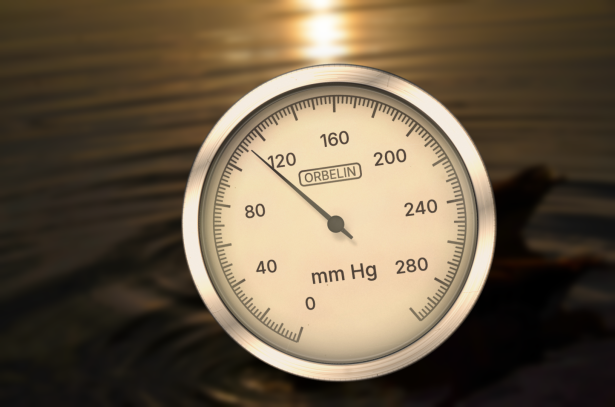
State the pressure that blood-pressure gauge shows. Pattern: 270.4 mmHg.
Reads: 112 mmHg
